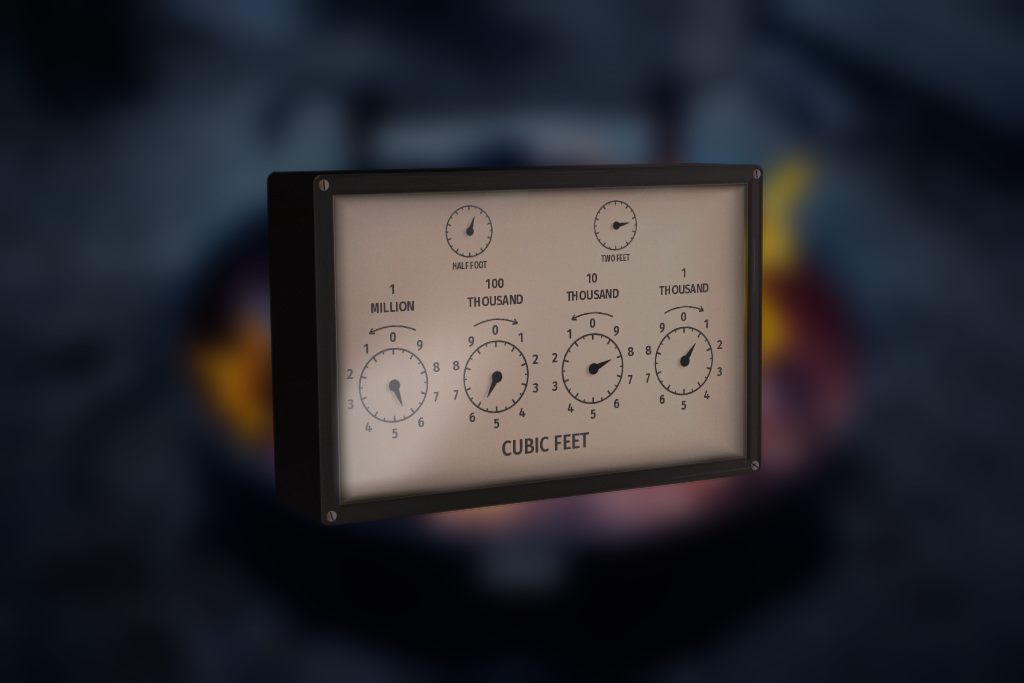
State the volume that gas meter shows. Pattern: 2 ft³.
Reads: 558100 ft³
